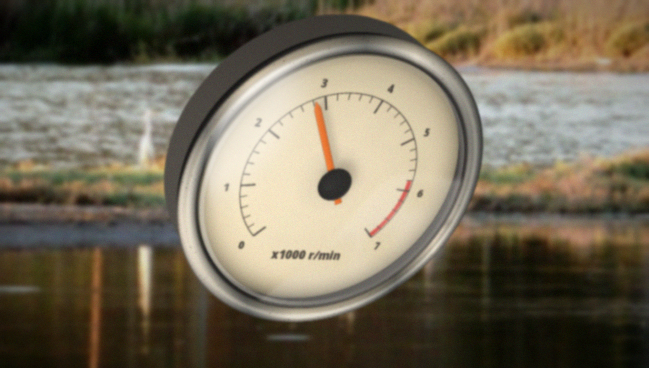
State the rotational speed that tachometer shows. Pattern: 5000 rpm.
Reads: 2800 rpm
